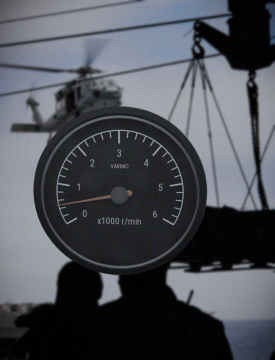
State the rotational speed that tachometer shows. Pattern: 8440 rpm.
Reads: 500 rpm
